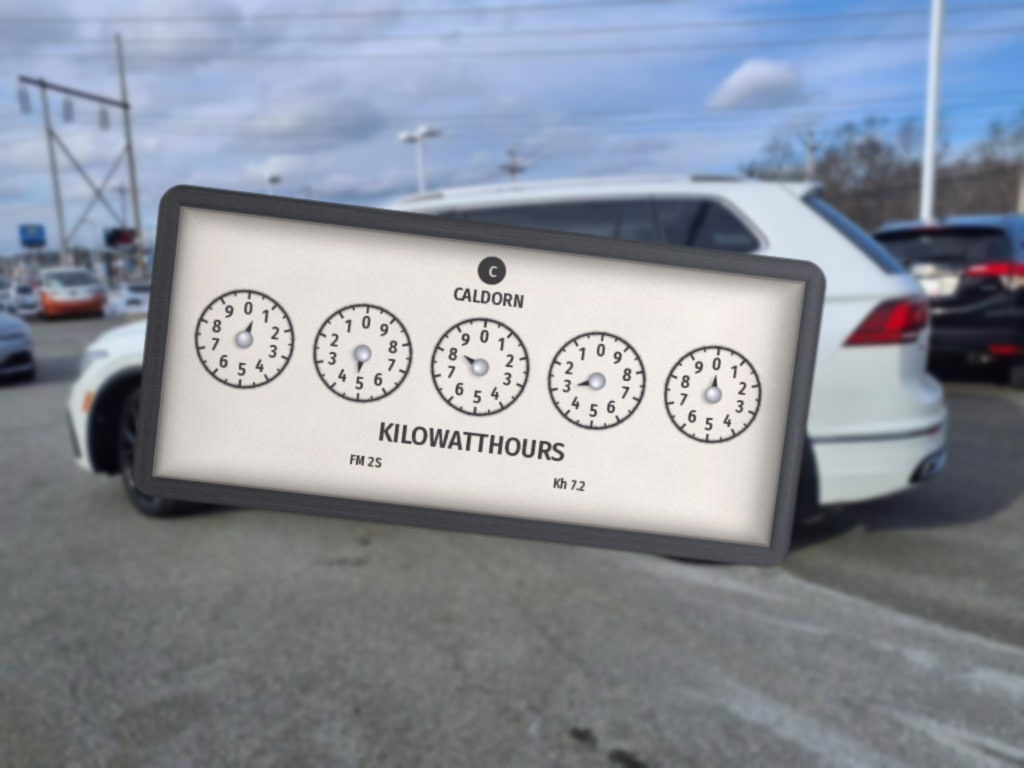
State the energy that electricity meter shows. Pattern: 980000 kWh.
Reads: 4830 kWh
